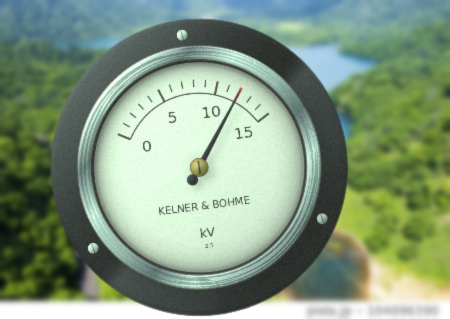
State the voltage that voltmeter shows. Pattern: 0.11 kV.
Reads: 12 kV
